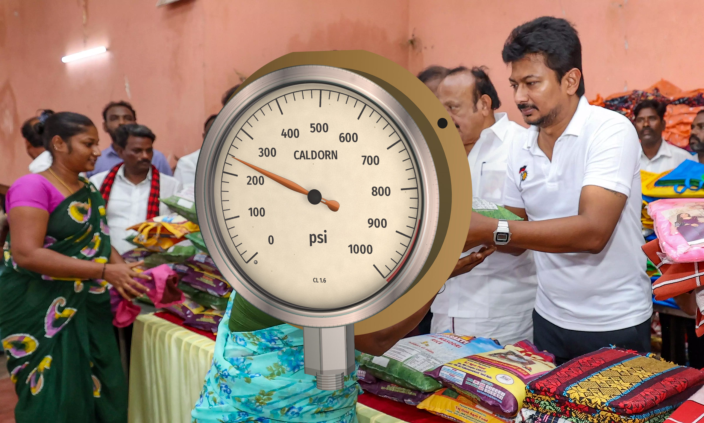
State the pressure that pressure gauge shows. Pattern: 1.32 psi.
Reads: 240 psi
